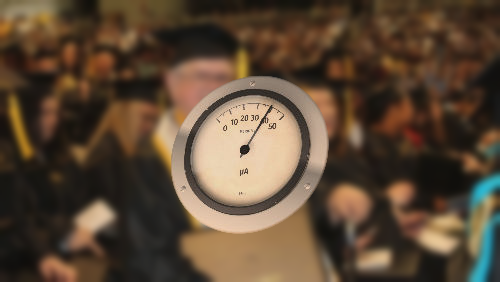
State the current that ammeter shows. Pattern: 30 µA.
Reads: 40 µA
